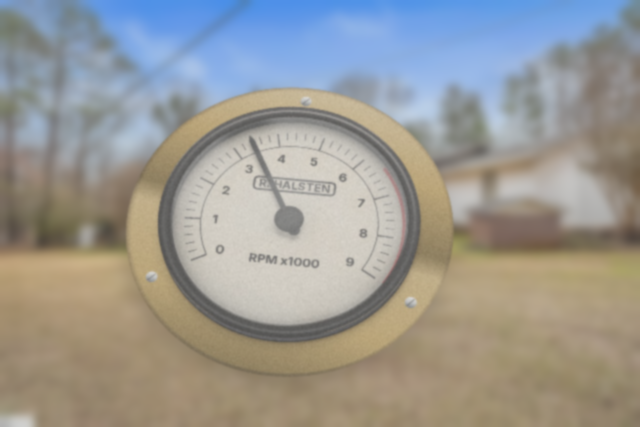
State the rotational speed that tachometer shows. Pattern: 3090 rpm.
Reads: 3400 rpm
